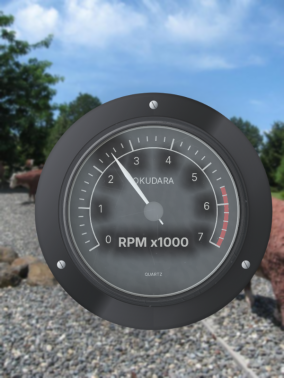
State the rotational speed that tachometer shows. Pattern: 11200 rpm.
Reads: 2500 rpm
